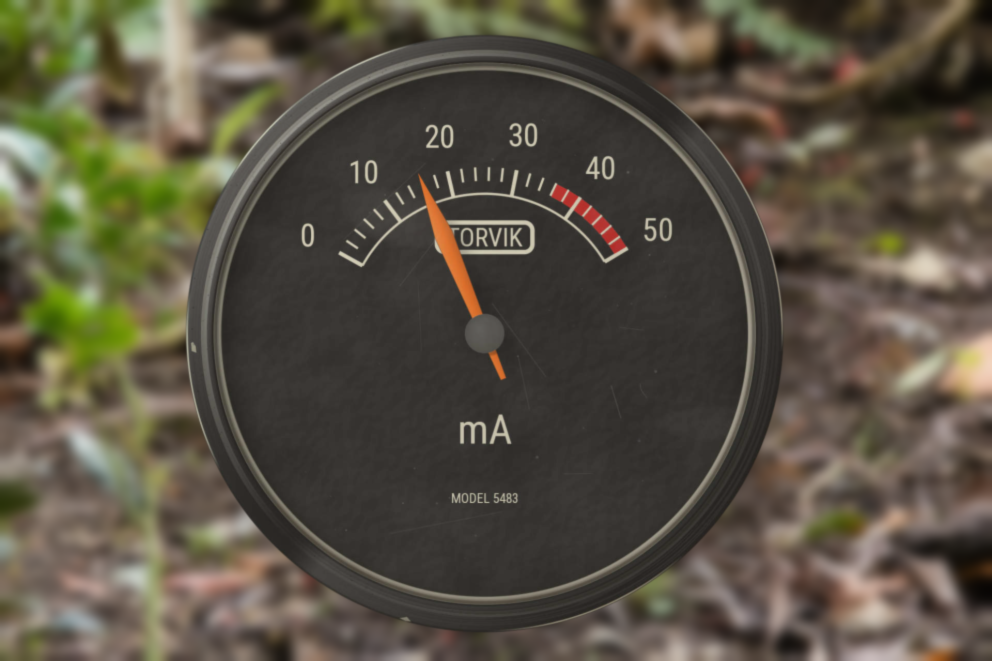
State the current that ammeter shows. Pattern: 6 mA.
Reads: 16 mA
